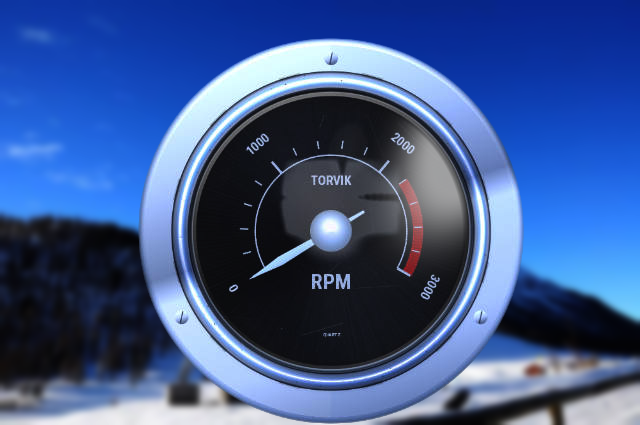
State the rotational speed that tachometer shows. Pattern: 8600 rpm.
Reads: 0 rpm
